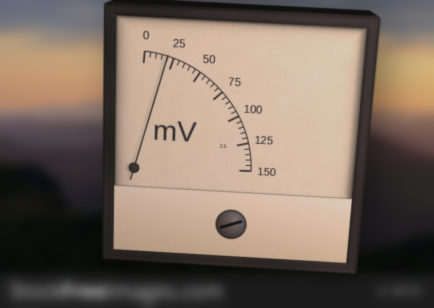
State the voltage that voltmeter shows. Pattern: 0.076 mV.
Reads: 20 mV
